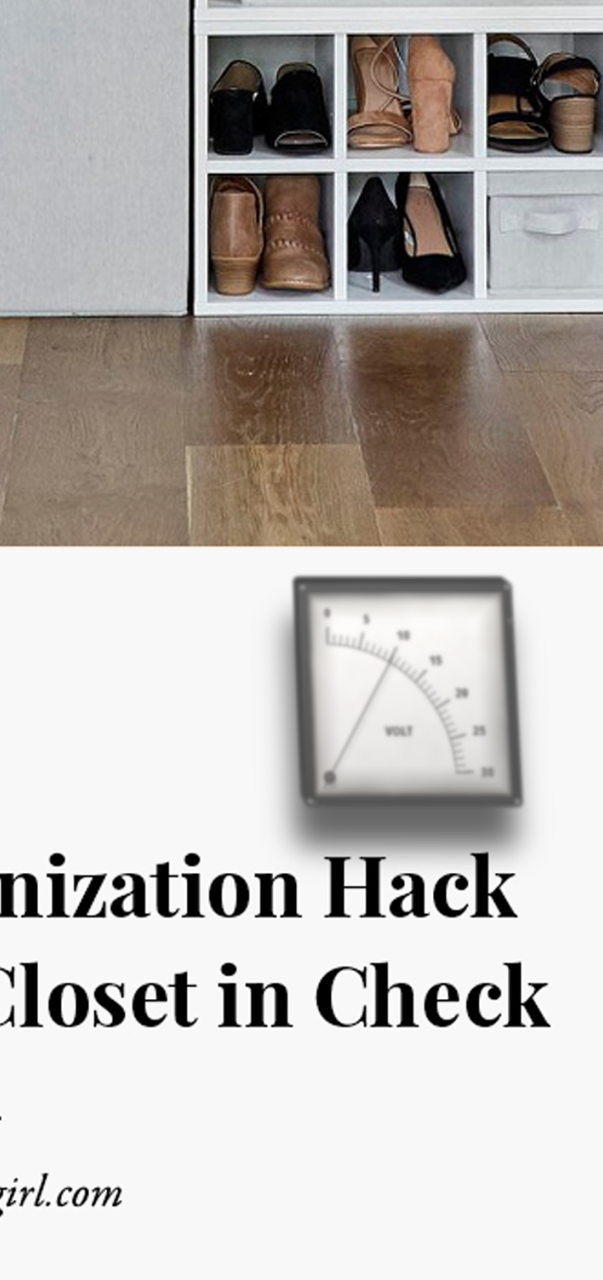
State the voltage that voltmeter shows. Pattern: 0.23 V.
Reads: 10 V
